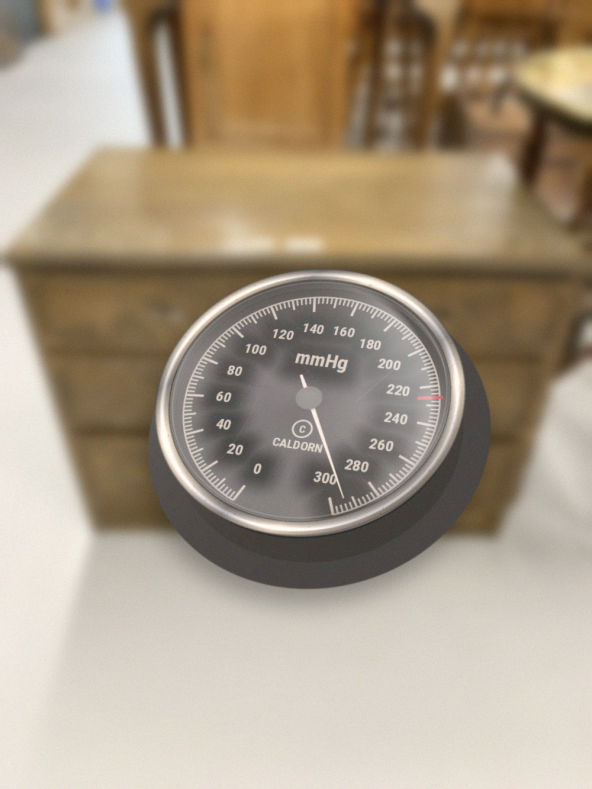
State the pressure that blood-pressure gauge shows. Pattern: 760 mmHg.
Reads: 294 mmHg
